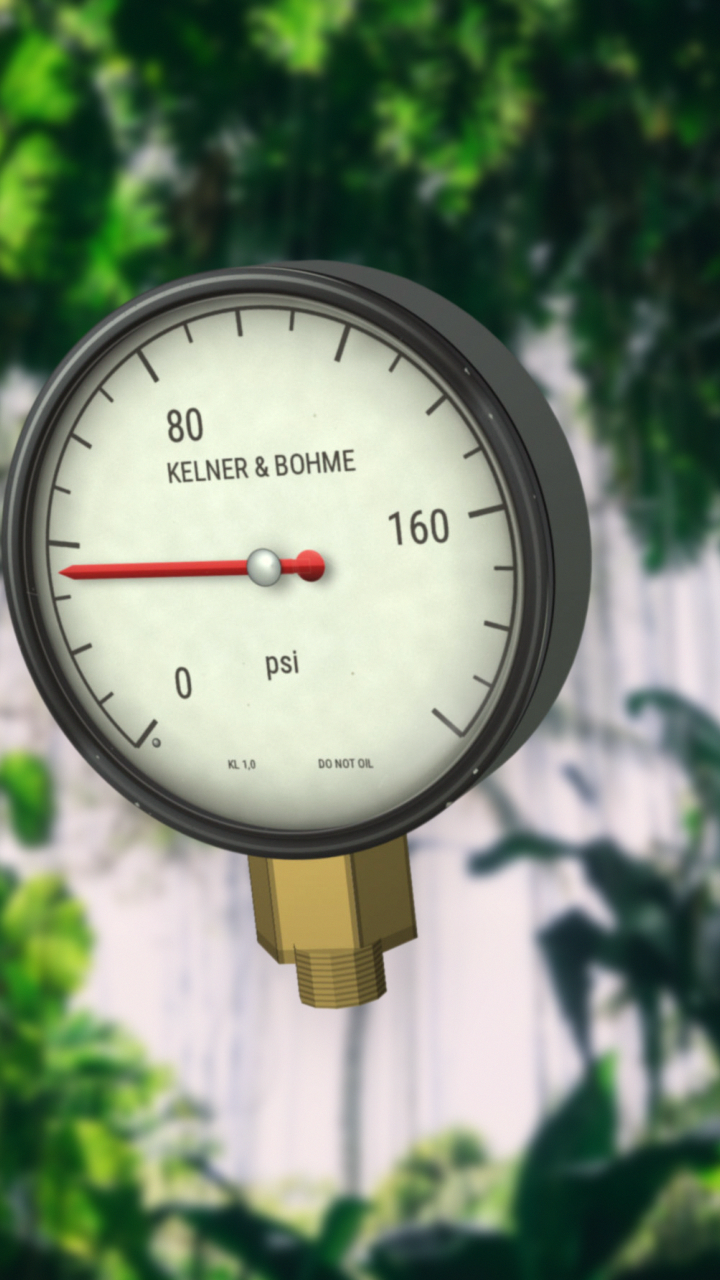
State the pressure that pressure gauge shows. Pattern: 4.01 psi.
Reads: 35 psi
